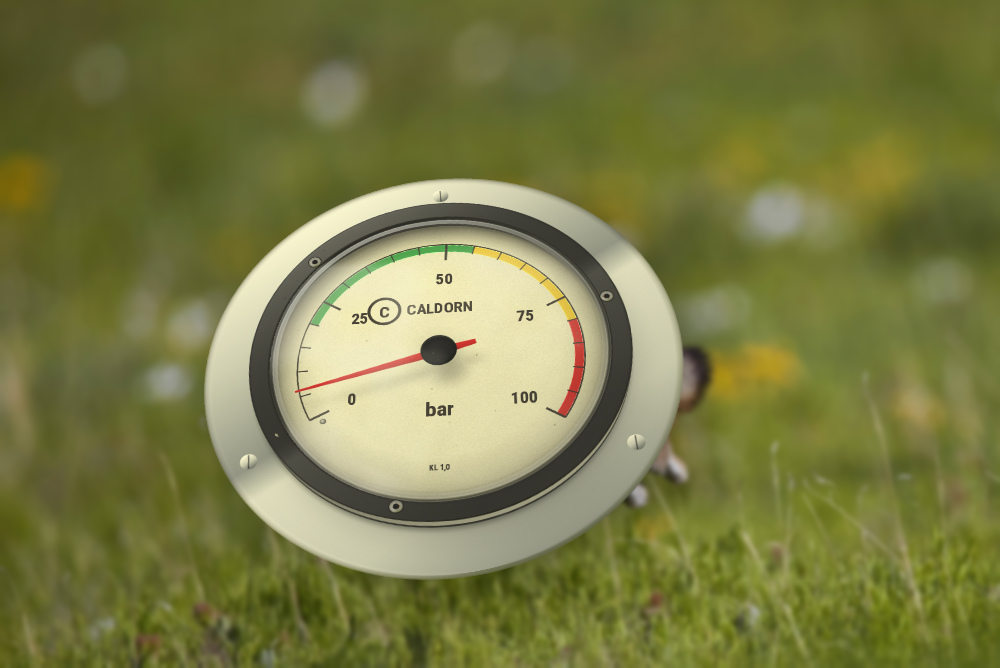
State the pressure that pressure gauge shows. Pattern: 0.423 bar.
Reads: 5 bar
